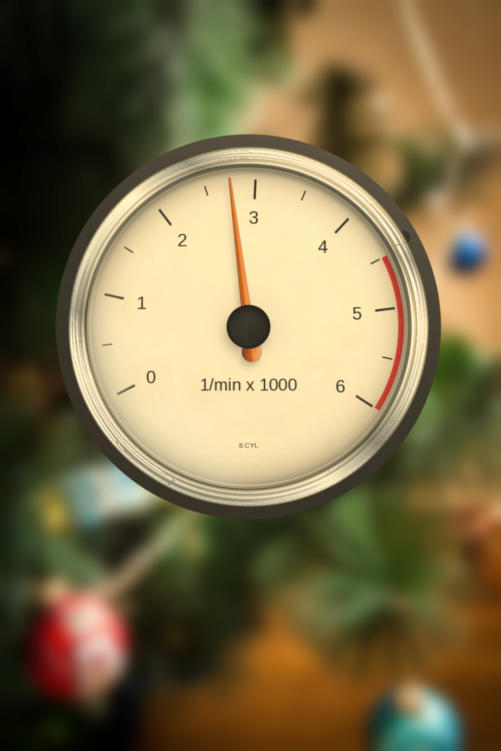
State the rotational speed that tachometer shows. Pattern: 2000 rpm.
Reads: 2750 rpm
